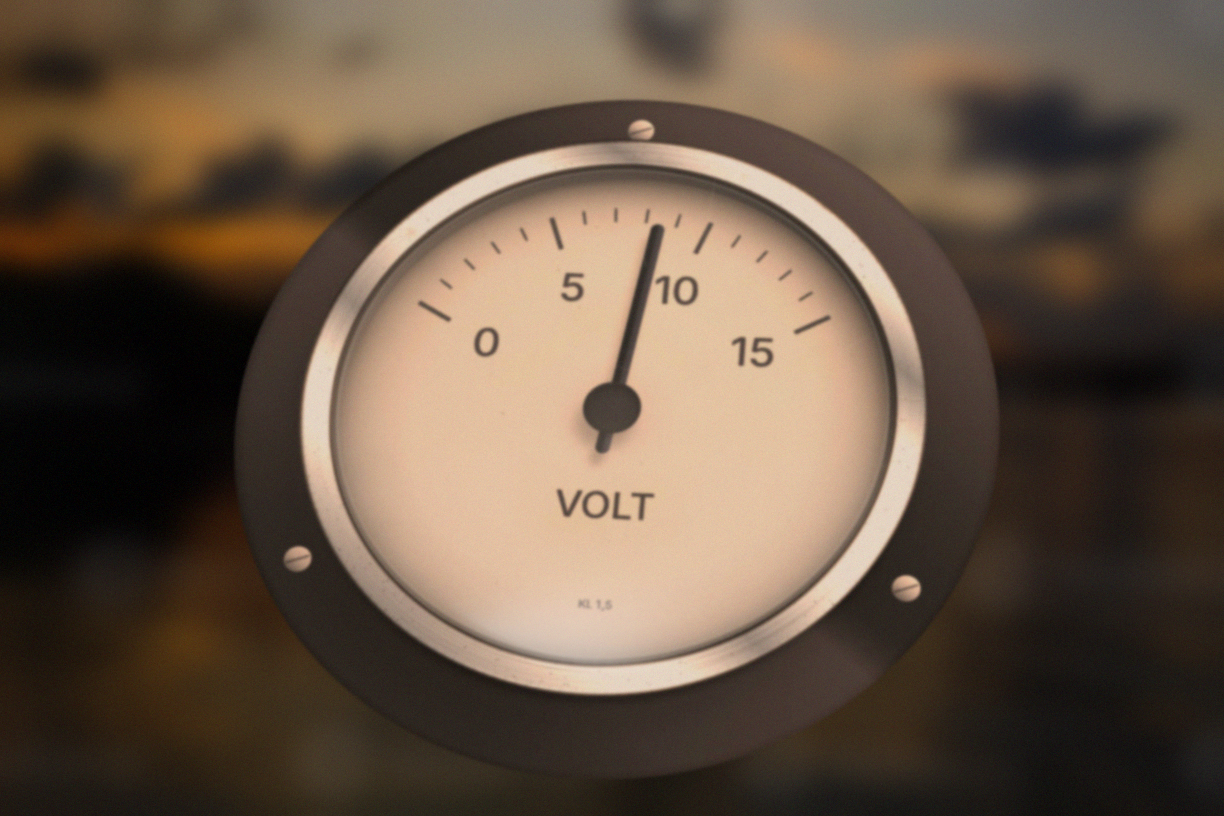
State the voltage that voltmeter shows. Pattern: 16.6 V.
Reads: 8.5 V
